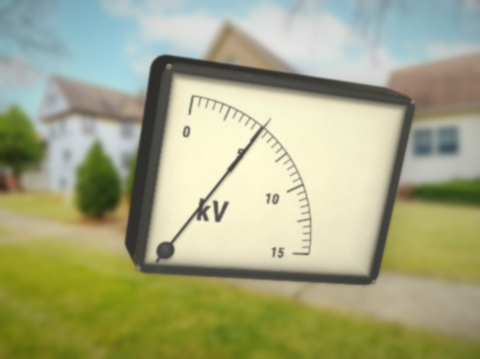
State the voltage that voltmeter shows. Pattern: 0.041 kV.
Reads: 5 kV
